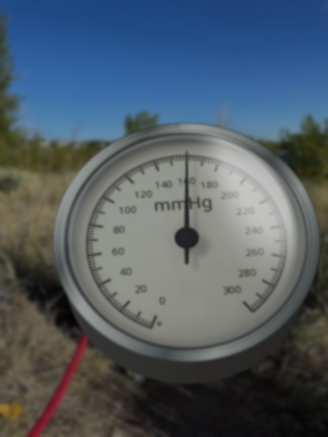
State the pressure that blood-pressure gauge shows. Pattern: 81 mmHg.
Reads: 160 mmHg
